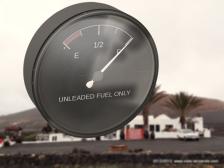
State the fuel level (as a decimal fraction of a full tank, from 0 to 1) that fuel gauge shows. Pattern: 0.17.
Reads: 1
